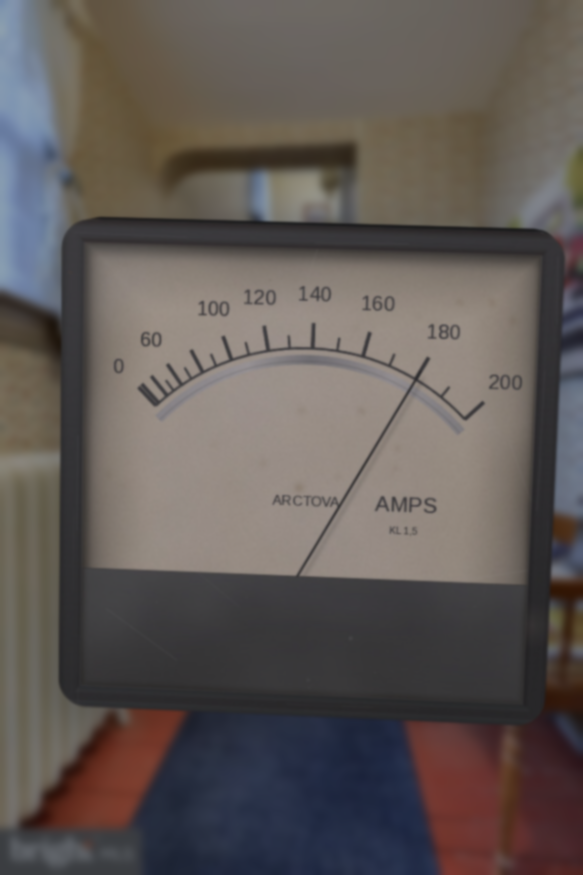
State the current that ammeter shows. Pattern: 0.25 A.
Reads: 180 A
